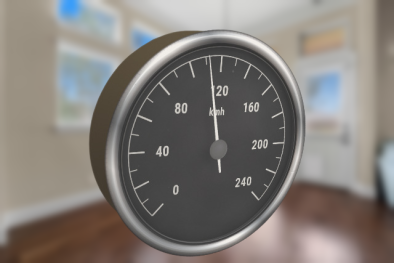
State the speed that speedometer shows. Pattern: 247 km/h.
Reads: 110 km/h
